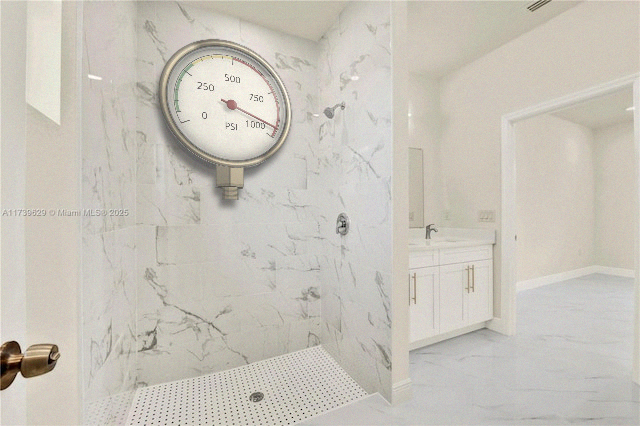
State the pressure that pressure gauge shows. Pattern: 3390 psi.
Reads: 950 psi
